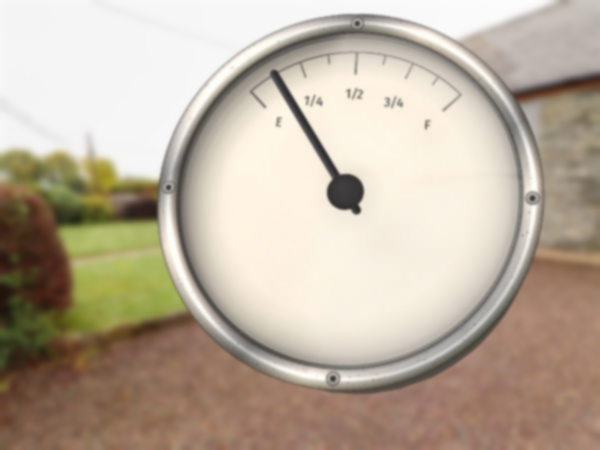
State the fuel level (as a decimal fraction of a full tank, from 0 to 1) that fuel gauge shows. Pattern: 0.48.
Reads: 0.125
